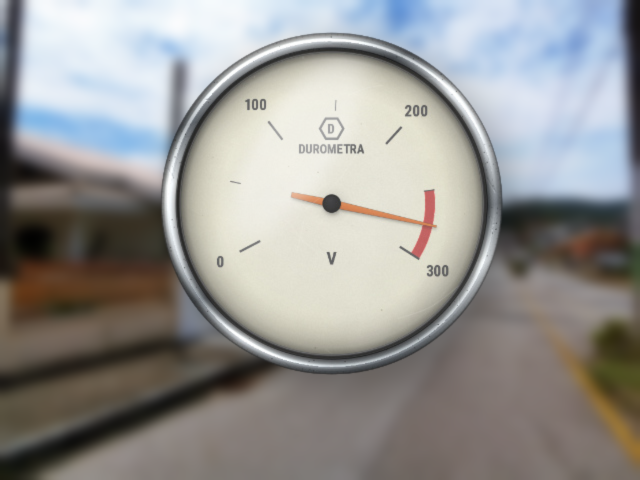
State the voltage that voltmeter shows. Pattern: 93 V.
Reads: 275 V
